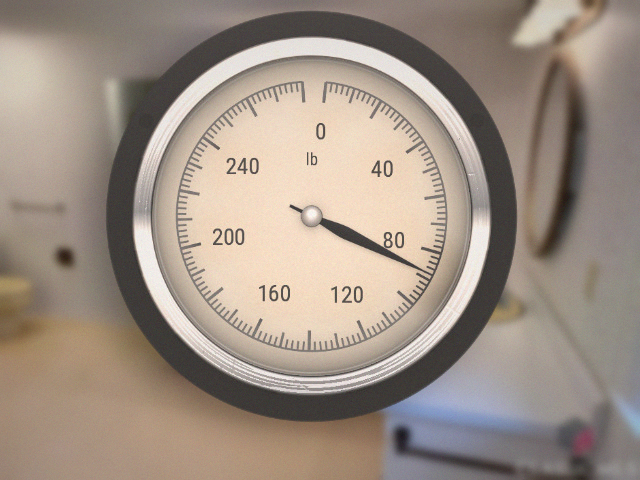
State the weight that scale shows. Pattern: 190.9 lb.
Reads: 88 lb
